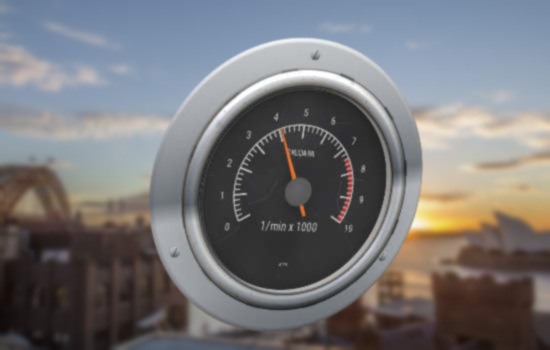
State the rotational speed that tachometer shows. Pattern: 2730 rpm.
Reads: 4000 rpm
